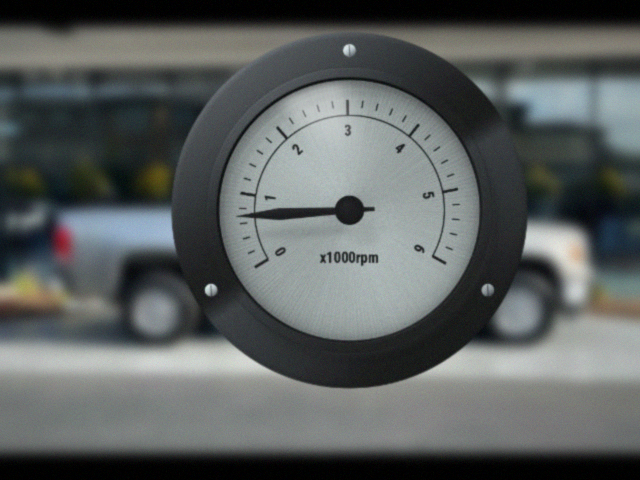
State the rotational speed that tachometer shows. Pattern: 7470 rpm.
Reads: 700 rpm
